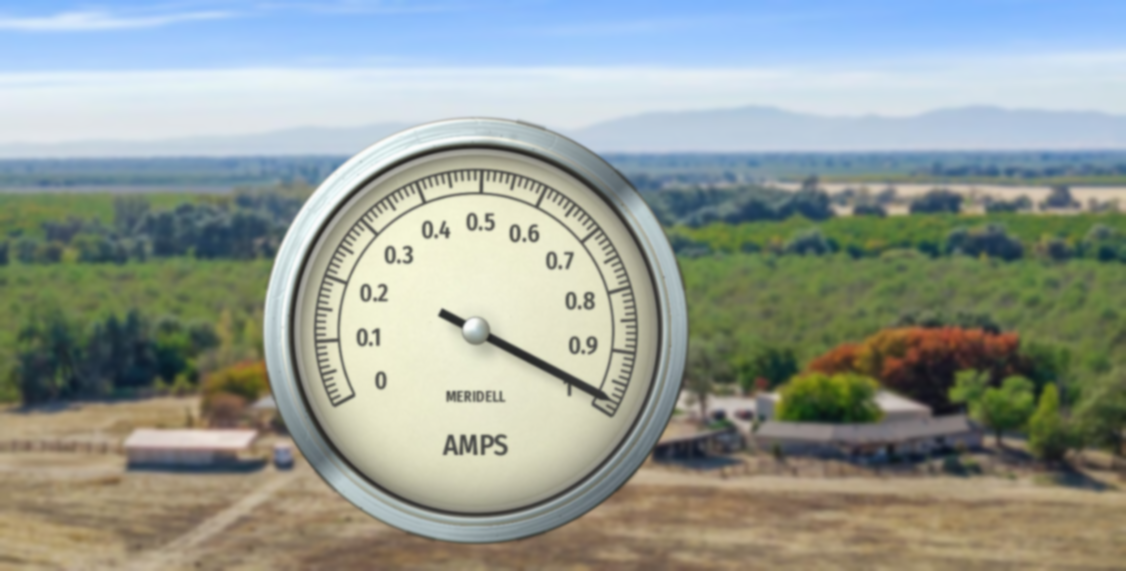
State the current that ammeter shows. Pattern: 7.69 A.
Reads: 0.98 A
